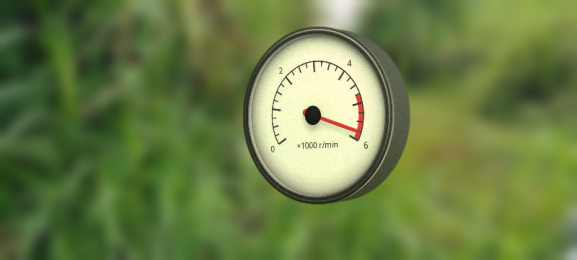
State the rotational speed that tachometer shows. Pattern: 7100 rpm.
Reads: 5750 rpm
